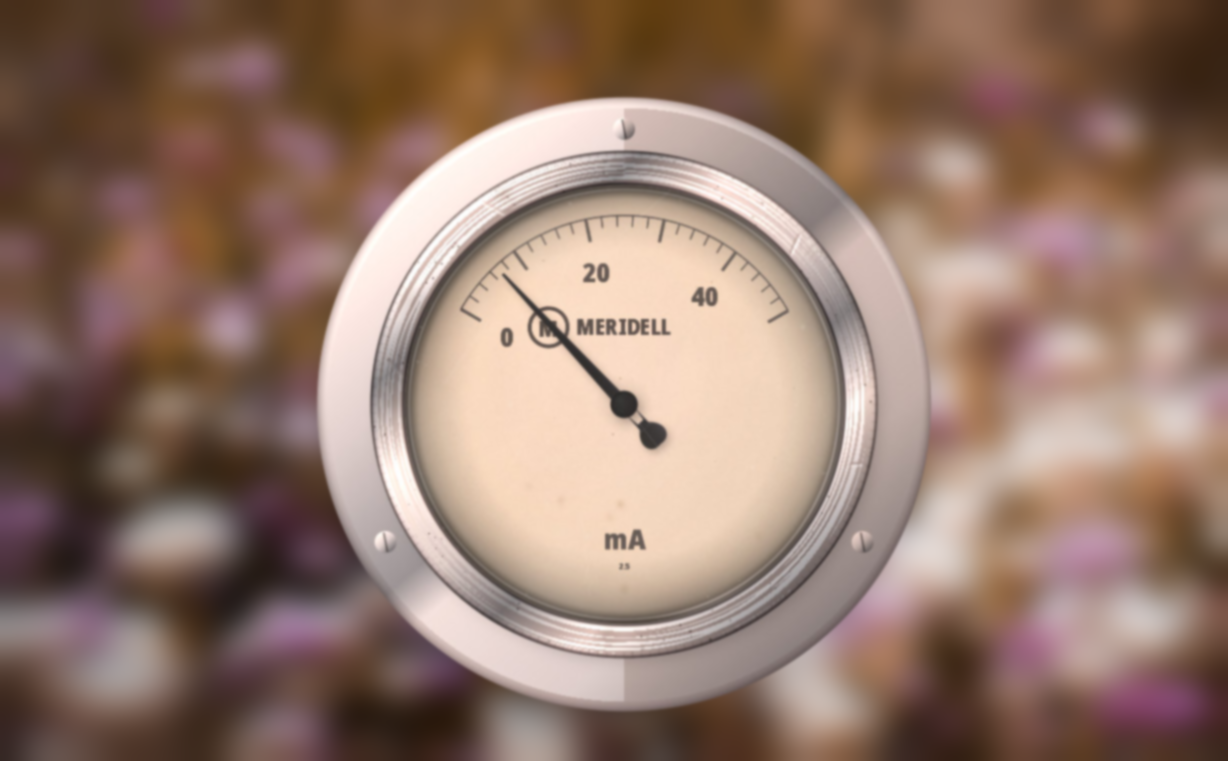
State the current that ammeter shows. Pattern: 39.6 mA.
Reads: 7 mA
